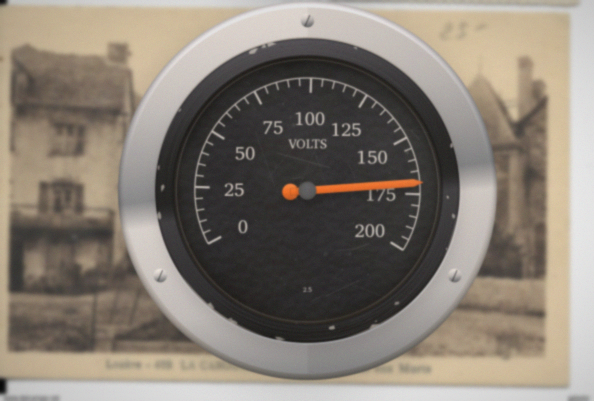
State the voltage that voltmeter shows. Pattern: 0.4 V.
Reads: 170 V
